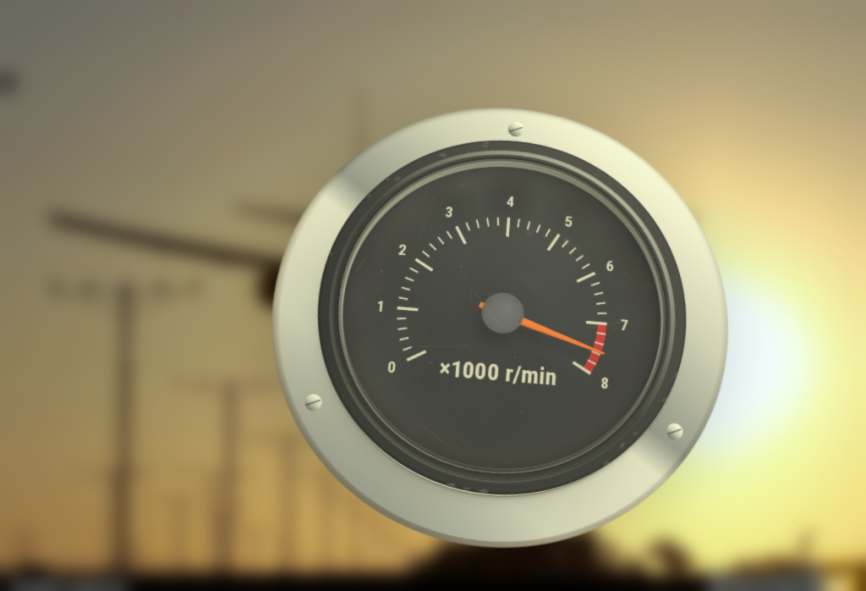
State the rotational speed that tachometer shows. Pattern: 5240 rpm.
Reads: 7600 rpm
